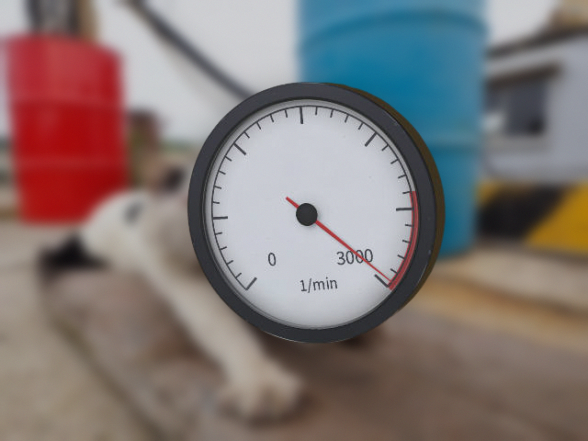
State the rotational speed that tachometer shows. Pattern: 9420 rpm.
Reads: 2950 rpm
